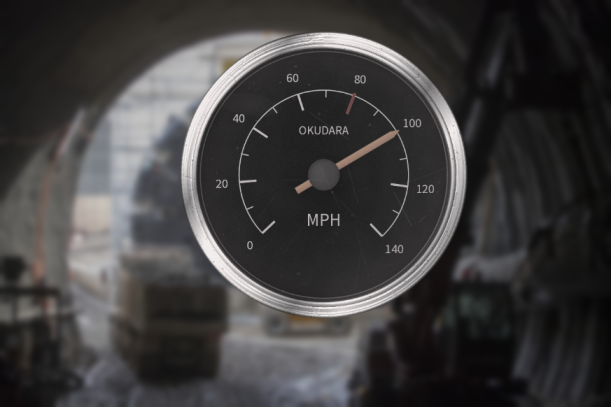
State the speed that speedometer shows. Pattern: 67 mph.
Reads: 100 mph
